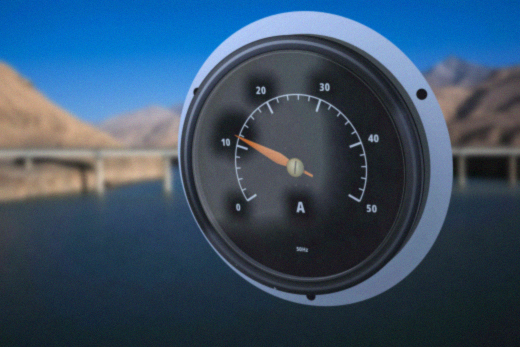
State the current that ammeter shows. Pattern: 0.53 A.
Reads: 12 A
